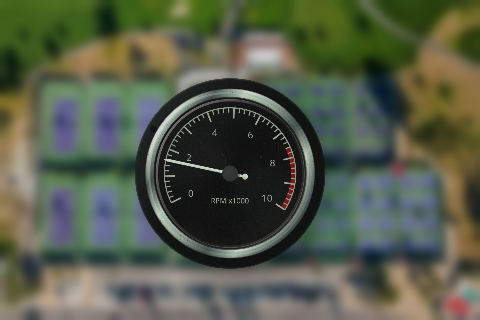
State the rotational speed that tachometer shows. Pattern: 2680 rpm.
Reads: 1600 rpm
